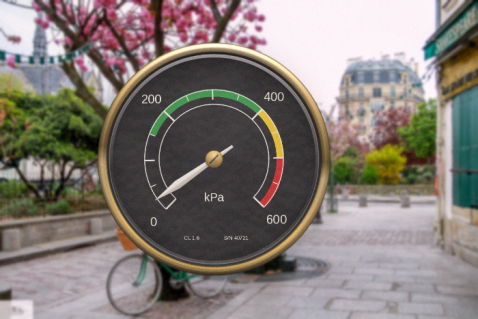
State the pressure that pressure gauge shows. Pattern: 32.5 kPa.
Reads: 25 kPa
